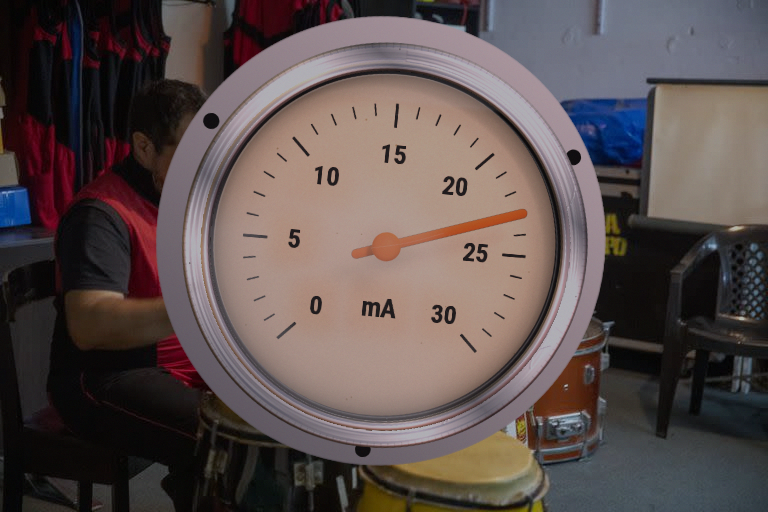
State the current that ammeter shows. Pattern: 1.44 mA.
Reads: 23 mA
